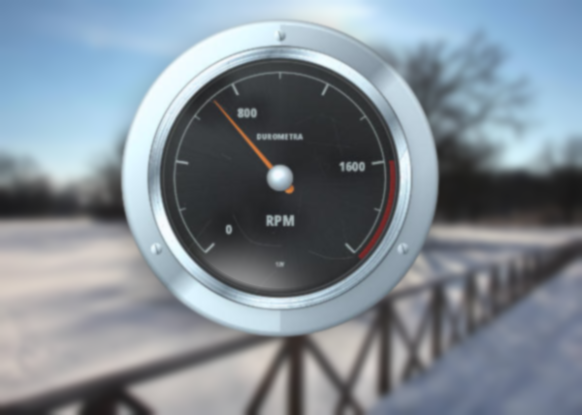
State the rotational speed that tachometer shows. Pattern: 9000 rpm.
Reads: 700 rpm
